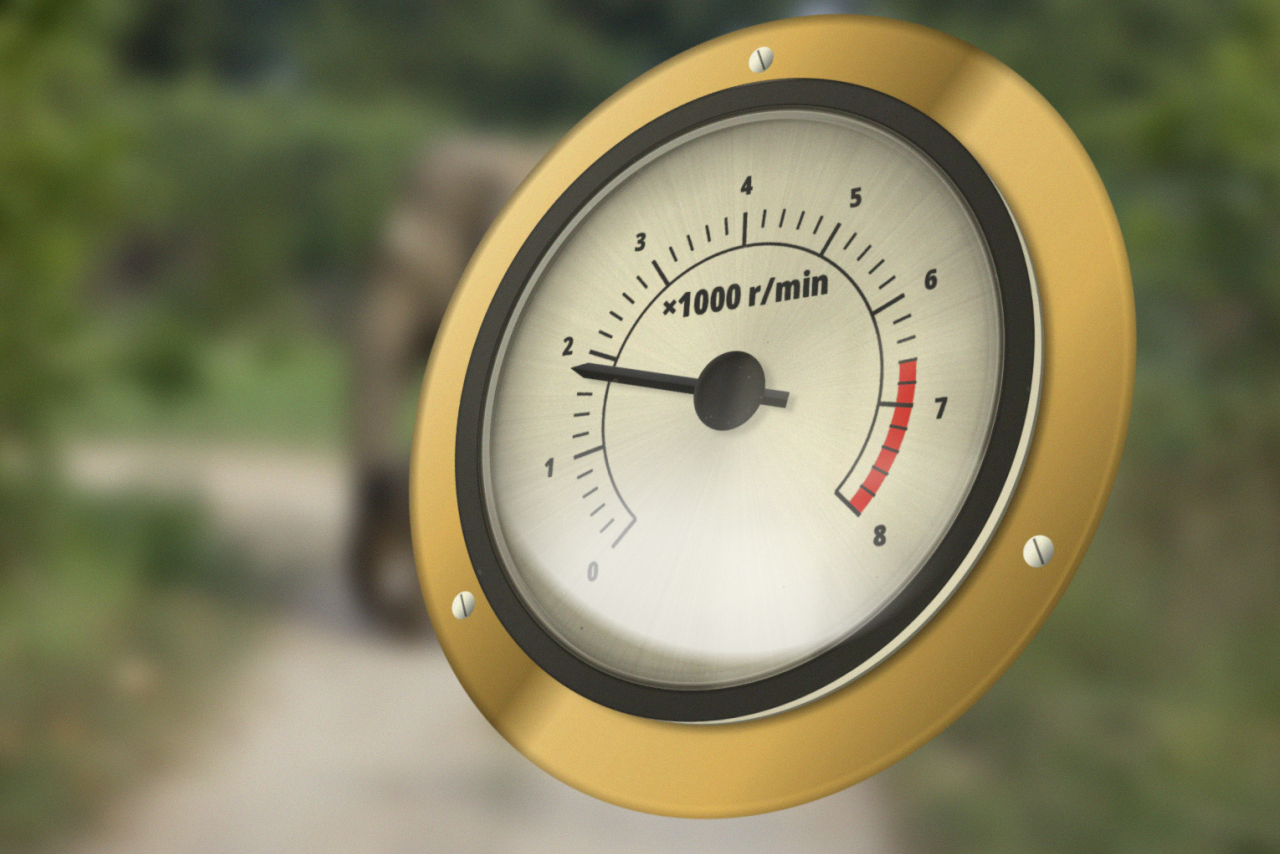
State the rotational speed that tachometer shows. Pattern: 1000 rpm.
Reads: 1800 rpm
